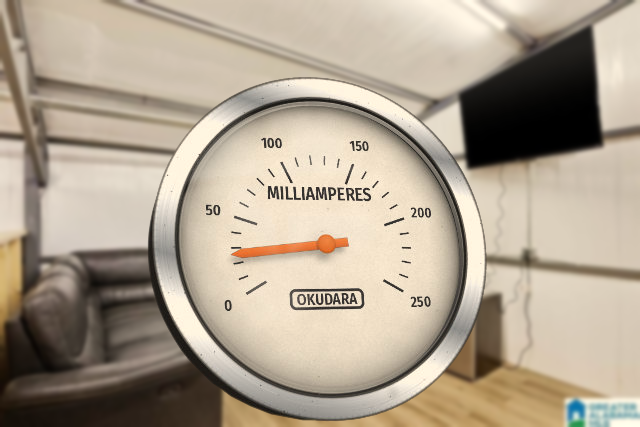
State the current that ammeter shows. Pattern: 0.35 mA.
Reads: 25 mA
